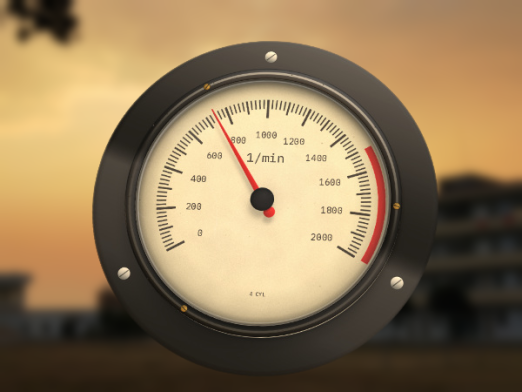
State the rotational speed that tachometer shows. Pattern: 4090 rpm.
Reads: 740 rpm
